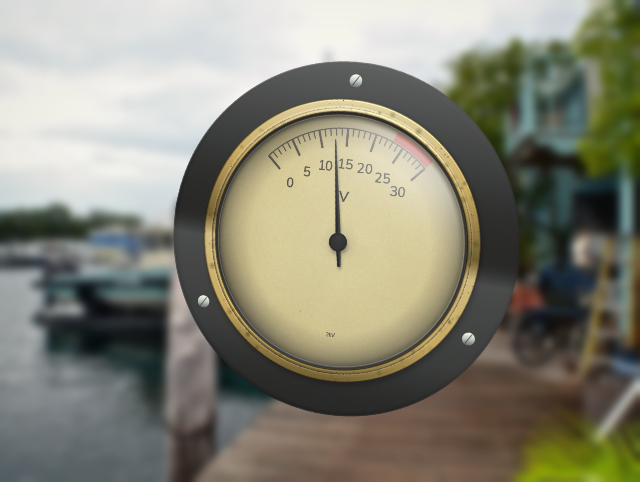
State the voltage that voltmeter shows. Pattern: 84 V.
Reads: 13 V
